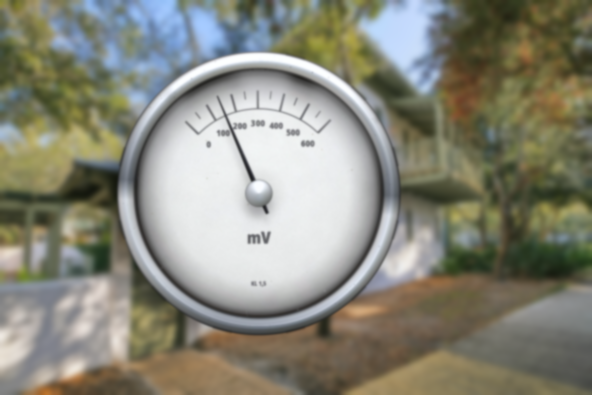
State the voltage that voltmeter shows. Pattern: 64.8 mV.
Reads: 150 mV
